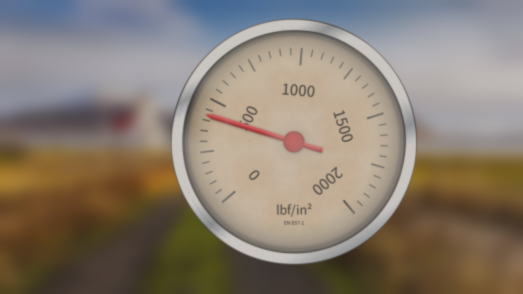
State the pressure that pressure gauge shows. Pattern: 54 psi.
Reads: 425 psi
